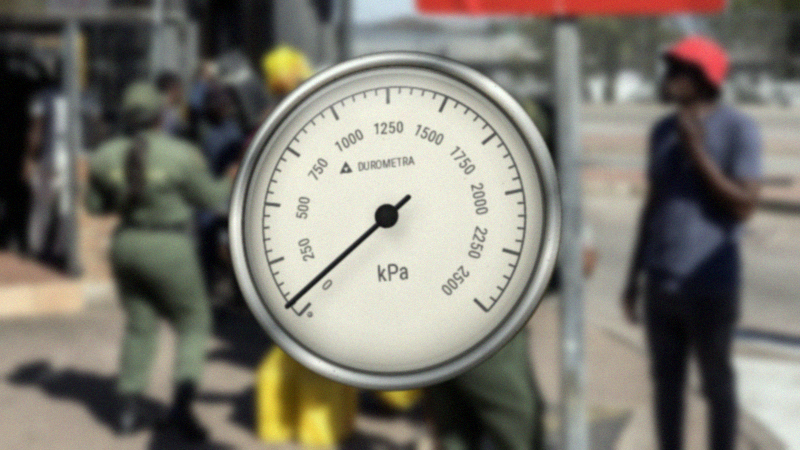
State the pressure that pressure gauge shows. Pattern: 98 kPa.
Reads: 50 kPa
